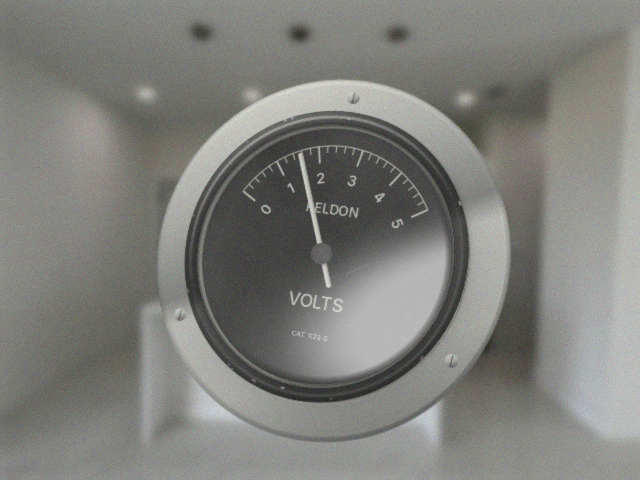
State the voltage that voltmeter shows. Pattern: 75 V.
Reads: 1.6 V
